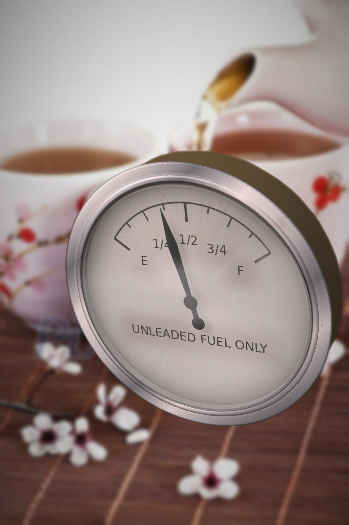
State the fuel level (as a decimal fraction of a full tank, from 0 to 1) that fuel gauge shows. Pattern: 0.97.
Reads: 0.375
